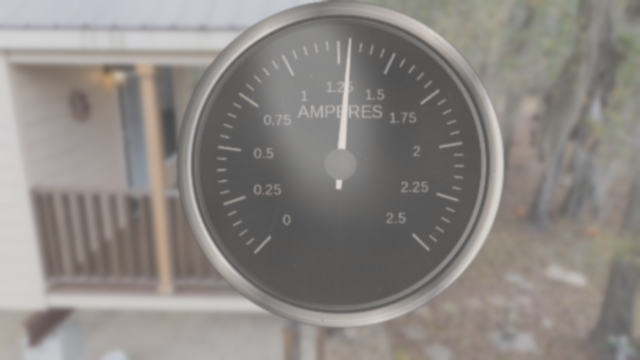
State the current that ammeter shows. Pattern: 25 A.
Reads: 1.3 A
